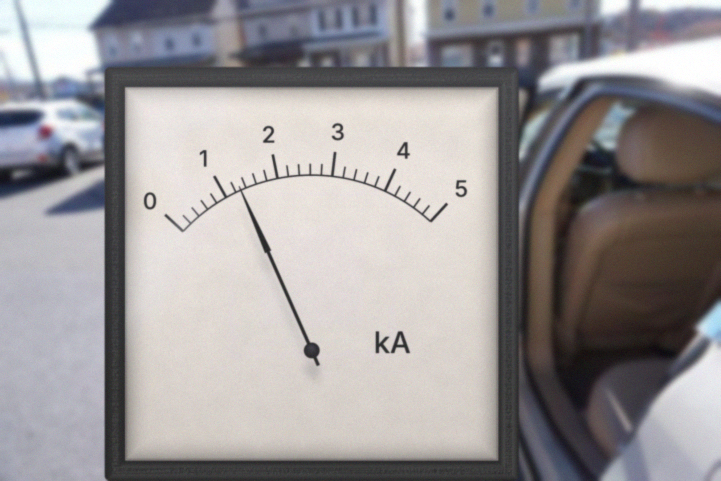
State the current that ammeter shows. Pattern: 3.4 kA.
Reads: 1.3 kA
